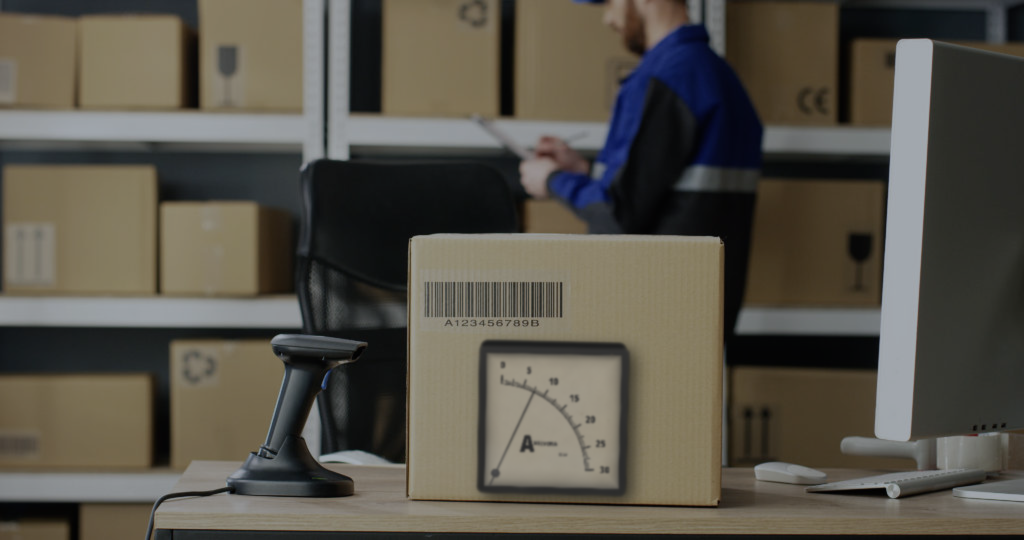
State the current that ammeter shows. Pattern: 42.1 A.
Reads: 7.5 A
